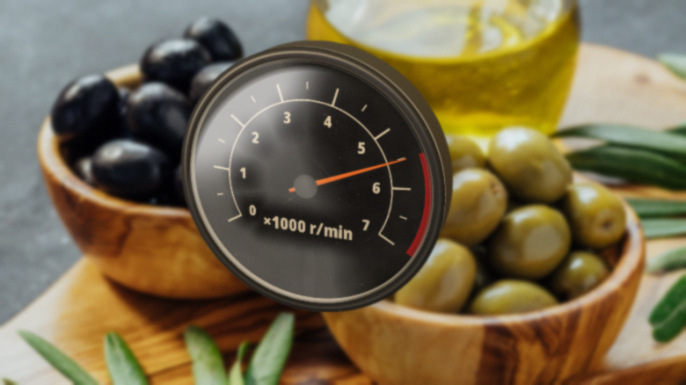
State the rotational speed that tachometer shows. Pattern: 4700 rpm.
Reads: 5500 rpm
